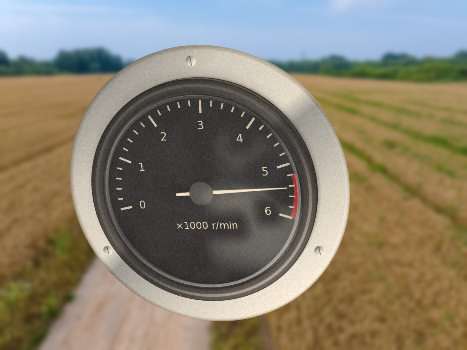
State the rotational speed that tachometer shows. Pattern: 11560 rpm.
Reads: 5400 rpm
